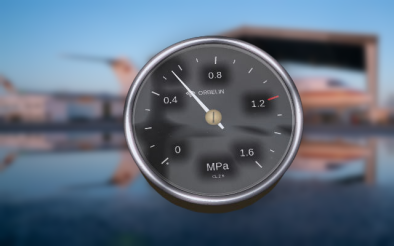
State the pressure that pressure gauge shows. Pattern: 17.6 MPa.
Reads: 0.55 MPa
